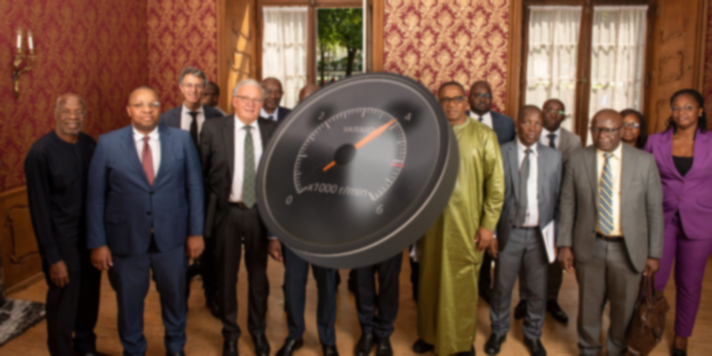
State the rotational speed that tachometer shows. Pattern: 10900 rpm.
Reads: 4000 rpm
